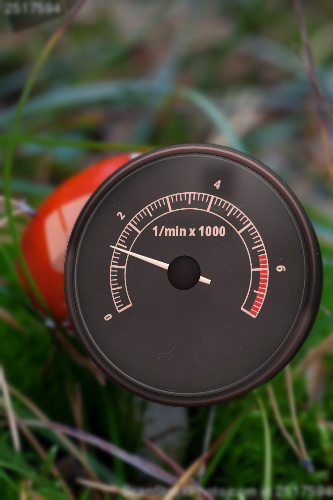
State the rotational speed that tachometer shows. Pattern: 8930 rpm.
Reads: 1400 rpm
